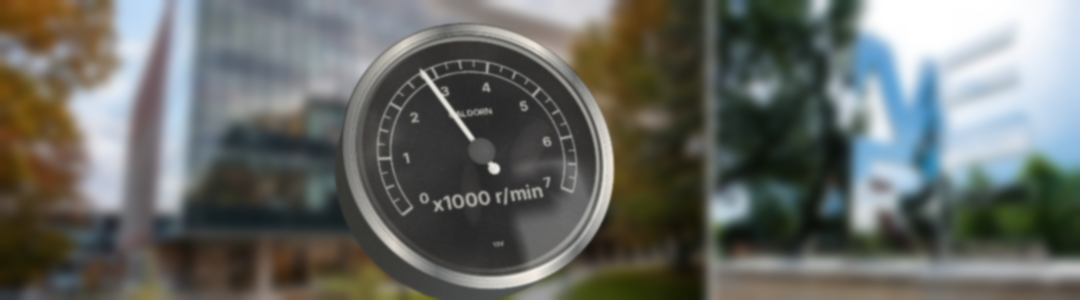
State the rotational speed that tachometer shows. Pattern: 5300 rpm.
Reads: 2750 rpm
